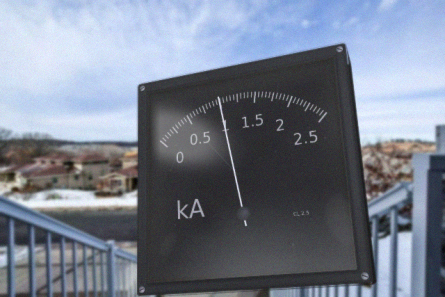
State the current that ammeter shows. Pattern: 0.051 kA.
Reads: 1 kA
